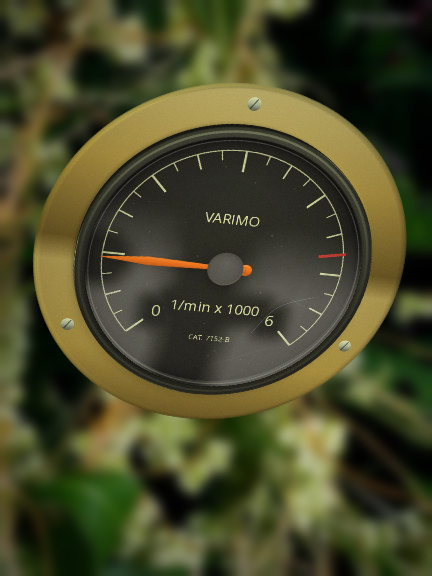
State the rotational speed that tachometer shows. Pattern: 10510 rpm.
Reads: 1000 rpm
